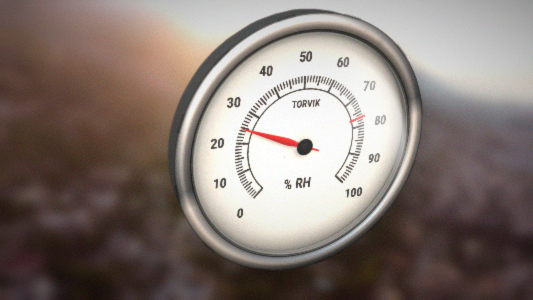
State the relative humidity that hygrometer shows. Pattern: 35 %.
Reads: 25 %
